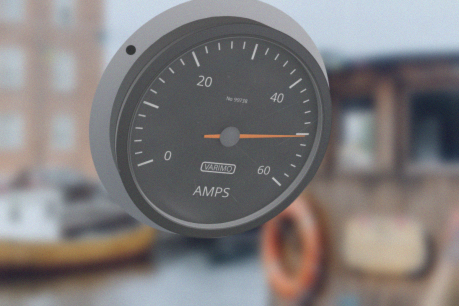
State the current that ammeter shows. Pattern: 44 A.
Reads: 50 A
